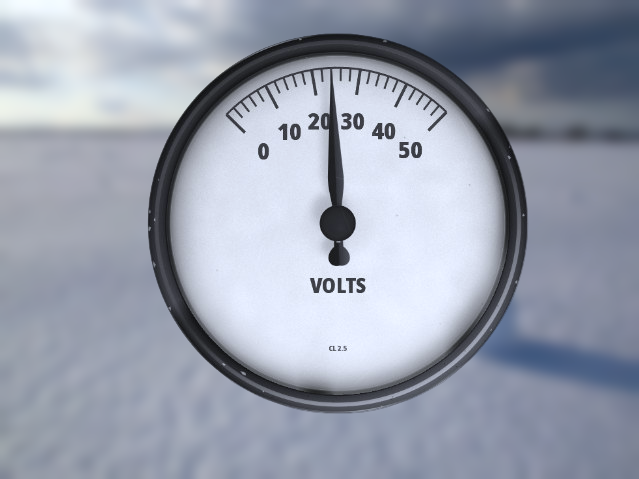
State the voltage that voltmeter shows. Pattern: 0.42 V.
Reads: 24 V
